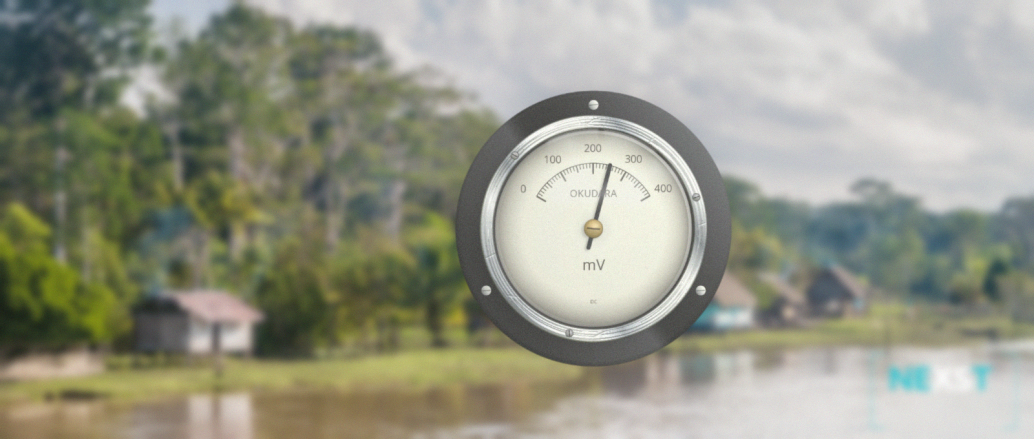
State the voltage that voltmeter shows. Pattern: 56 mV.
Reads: 250 mV
